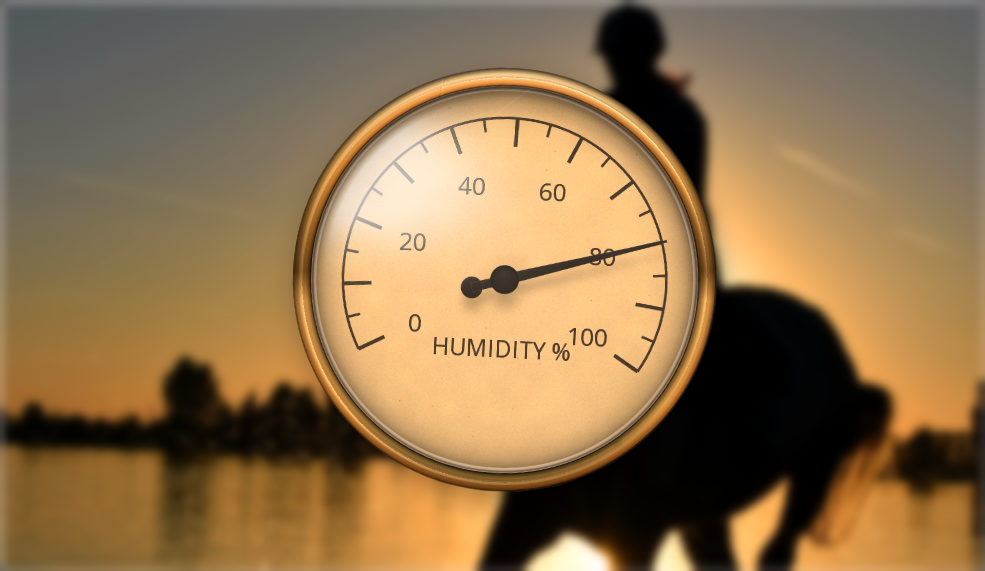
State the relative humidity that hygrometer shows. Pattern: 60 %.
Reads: 80 %
